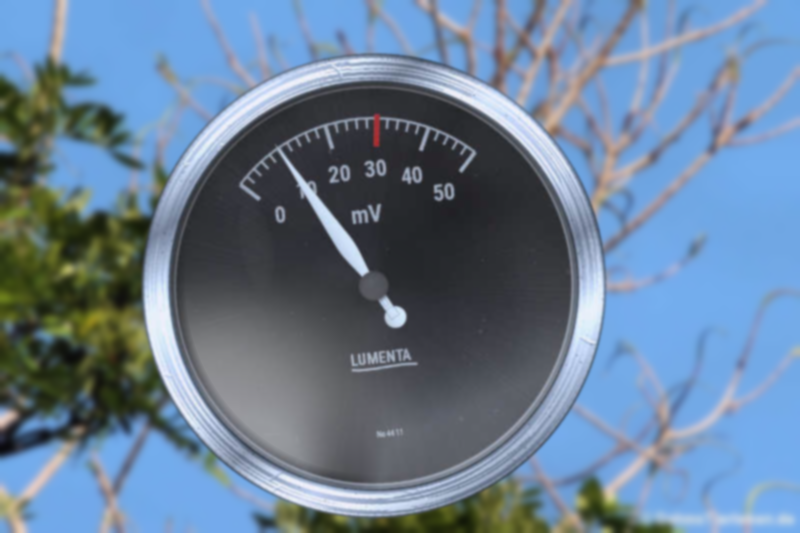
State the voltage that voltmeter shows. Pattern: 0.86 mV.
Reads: 10 mV
